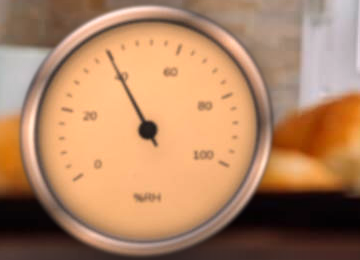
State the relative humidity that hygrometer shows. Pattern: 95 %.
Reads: 40 %
